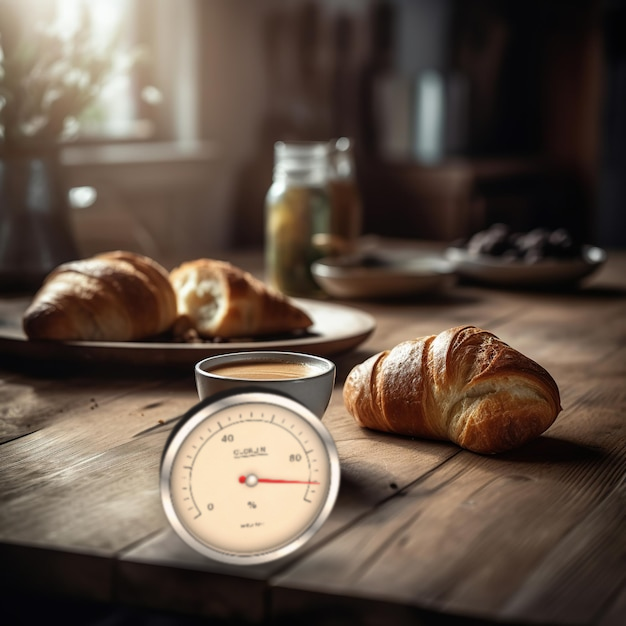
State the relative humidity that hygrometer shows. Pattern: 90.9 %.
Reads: 92 %
